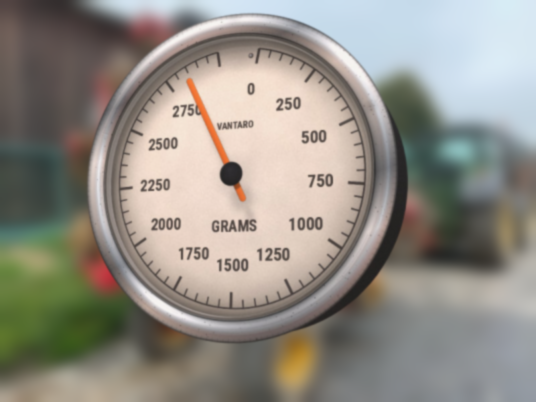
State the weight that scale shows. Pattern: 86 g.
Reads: 2850 g
